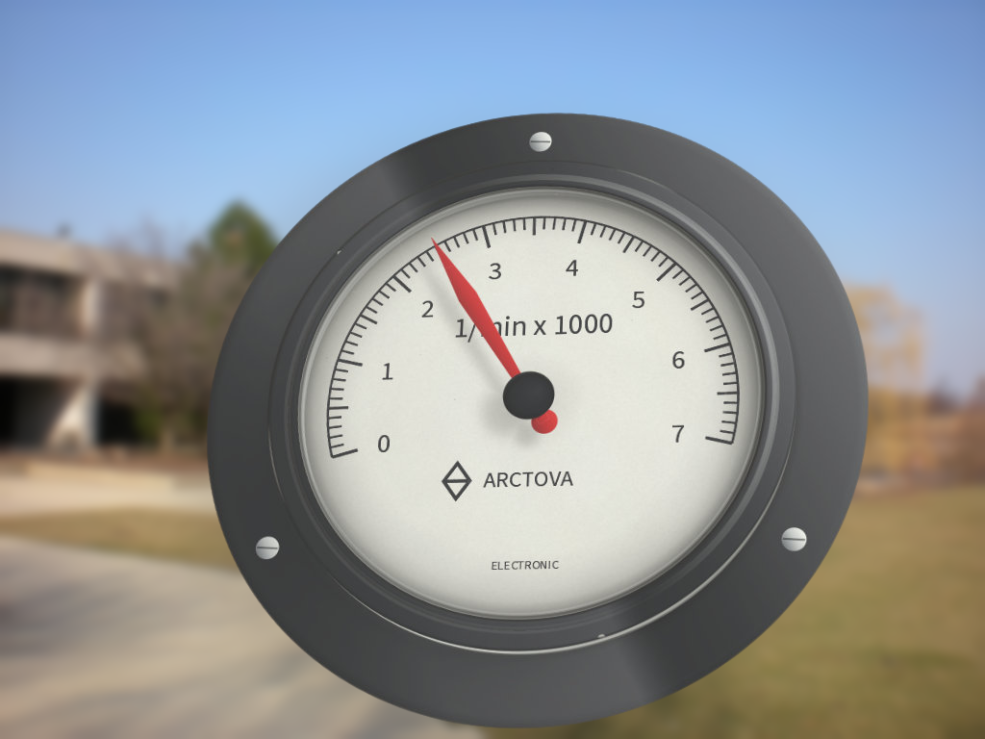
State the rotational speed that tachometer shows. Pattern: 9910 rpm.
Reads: 2500 rpm
